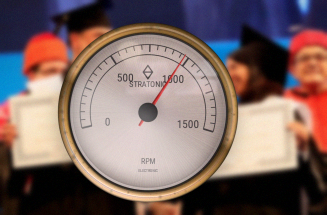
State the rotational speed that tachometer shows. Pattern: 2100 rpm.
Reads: 975 rpm
